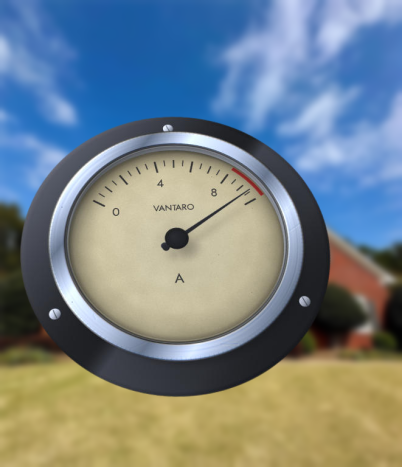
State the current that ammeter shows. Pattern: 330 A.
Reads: 9.5 A
